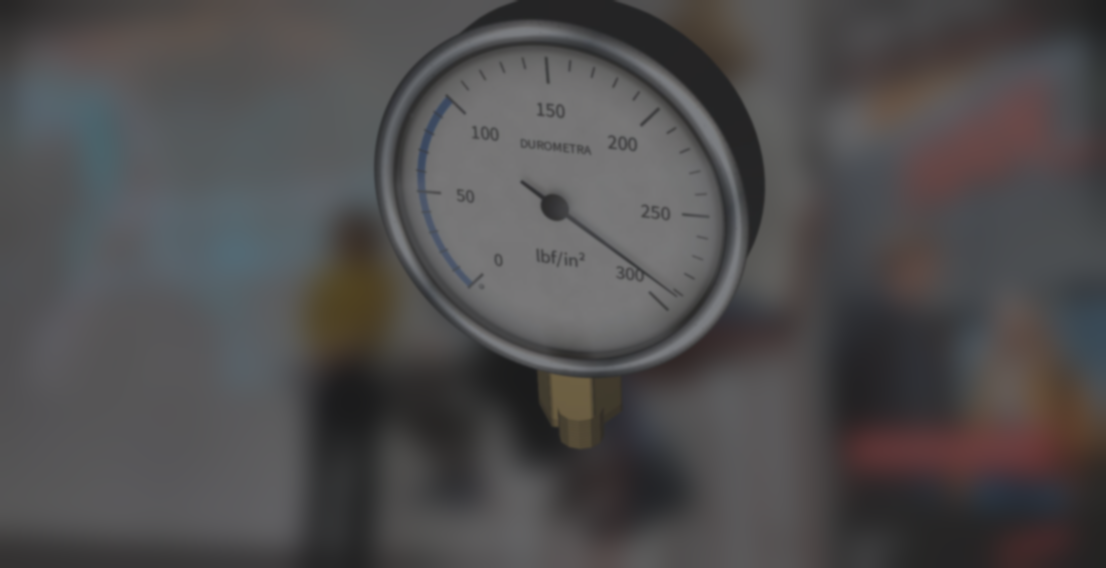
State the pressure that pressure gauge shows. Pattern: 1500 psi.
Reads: 290 psi
